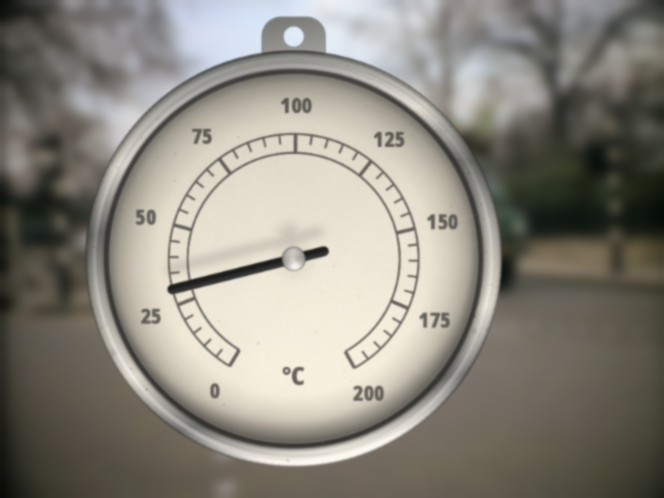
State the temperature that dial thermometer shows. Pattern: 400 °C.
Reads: 30 °C
